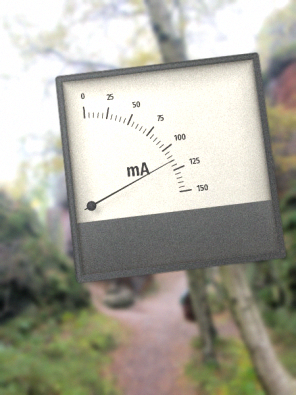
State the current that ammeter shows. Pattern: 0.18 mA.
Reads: 115 mA
